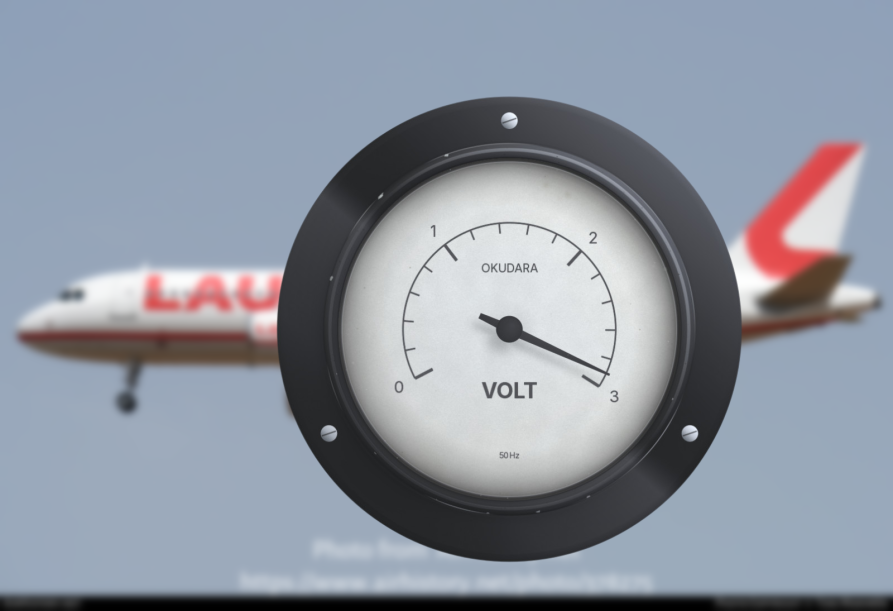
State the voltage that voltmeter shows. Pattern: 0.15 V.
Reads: 2.9 V
